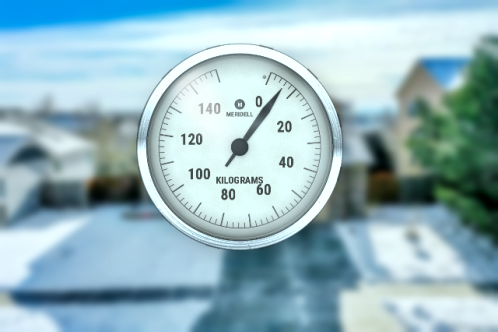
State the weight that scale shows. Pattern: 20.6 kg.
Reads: 6 kg
